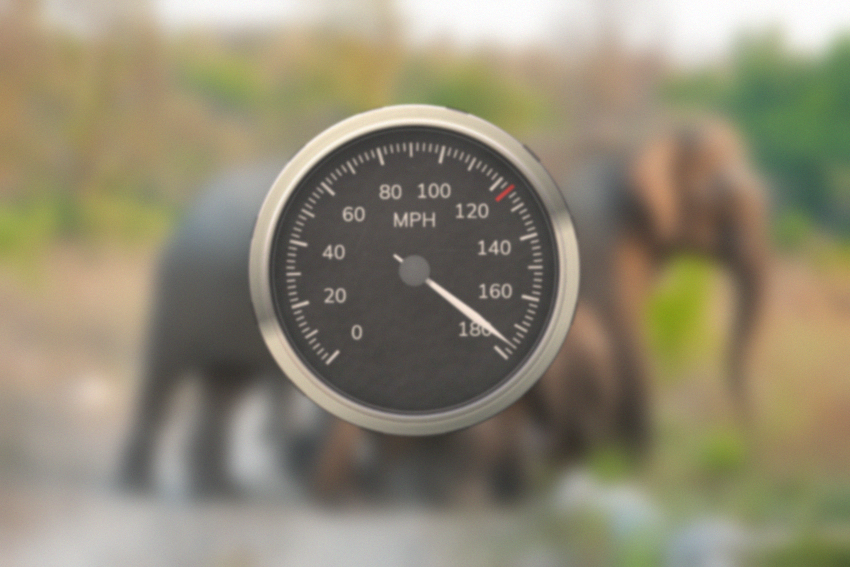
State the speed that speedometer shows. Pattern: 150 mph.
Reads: 176 mph
